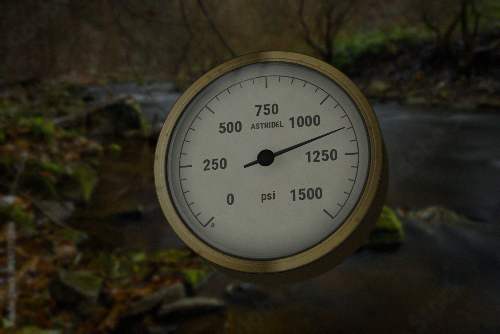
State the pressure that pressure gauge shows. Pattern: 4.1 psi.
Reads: 1150 psi
